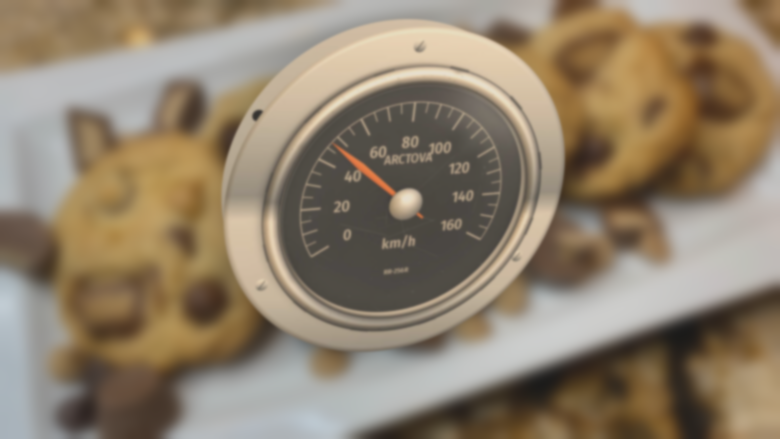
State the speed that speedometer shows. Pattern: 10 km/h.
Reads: 47.5 km/h
